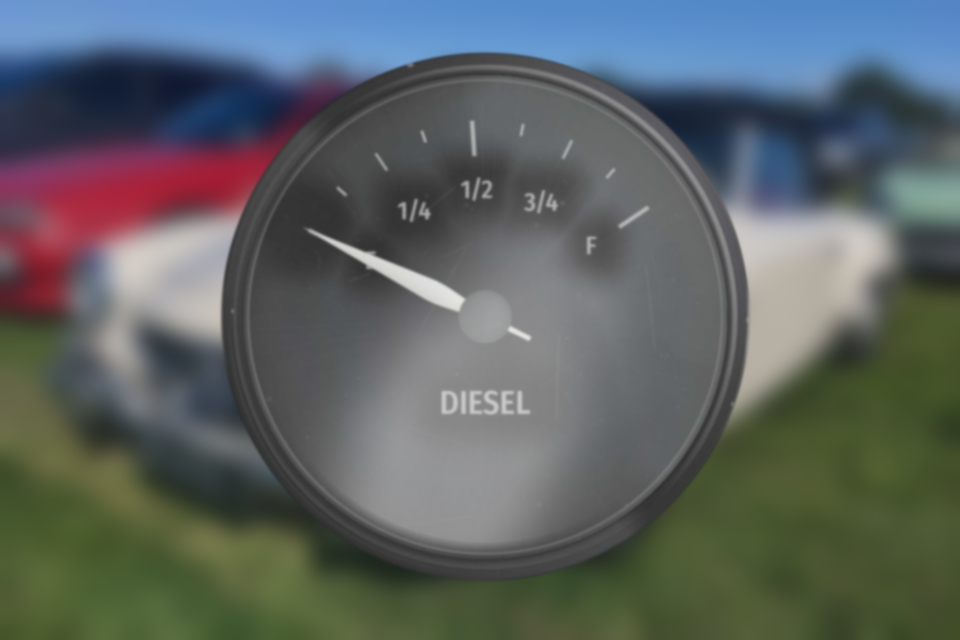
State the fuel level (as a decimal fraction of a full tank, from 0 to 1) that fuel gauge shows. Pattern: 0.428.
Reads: 0
